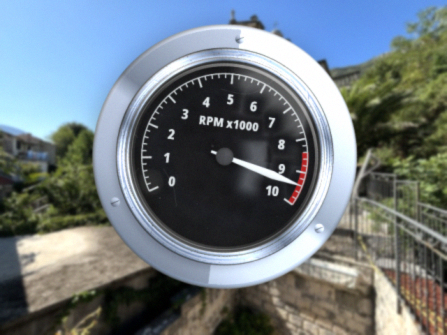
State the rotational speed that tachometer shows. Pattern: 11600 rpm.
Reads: 9400 rpm
